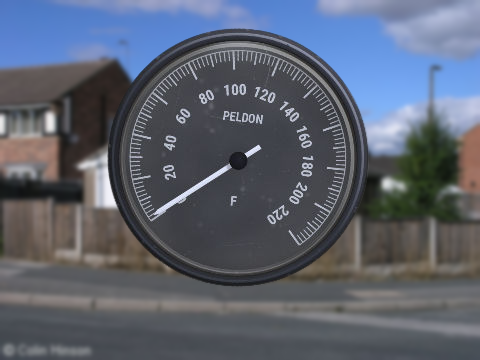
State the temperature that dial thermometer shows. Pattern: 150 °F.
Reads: 2 °F
